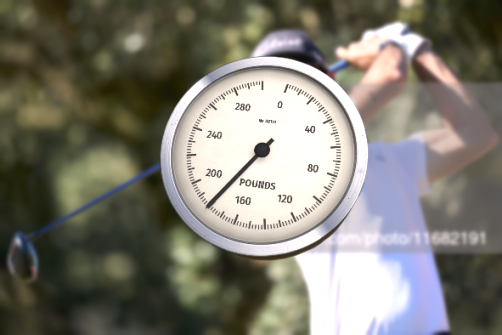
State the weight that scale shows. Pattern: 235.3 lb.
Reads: 180 lb
